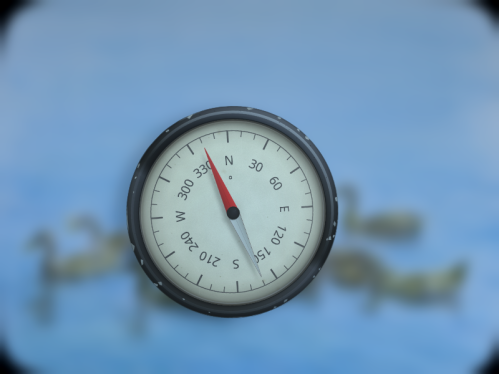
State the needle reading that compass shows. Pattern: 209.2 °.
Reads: 340 °
